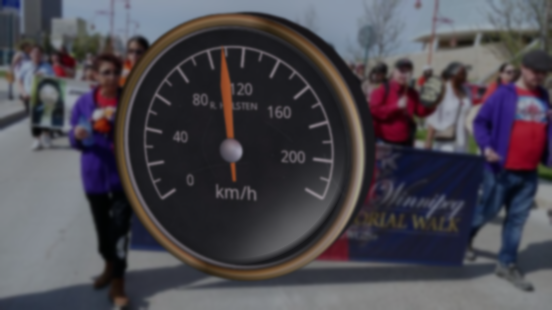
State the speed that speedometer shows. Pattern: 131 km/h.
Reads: 110 km/h
